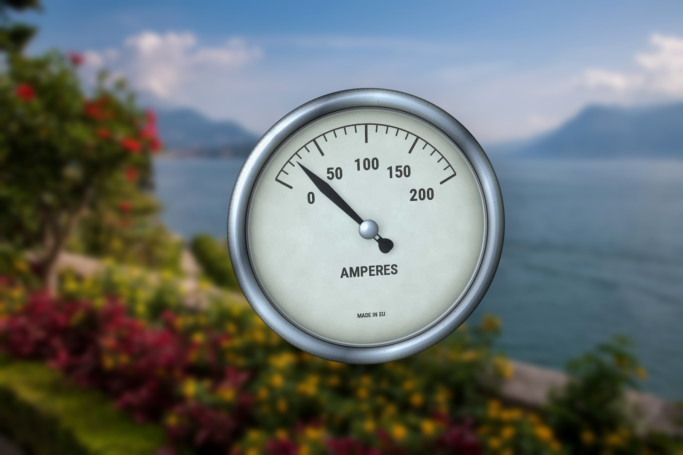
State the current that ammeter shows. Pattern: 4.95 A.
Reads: 25 A
